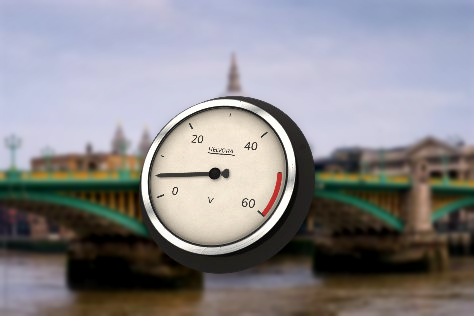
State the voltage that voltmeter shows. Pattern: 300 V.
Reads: 5 V
